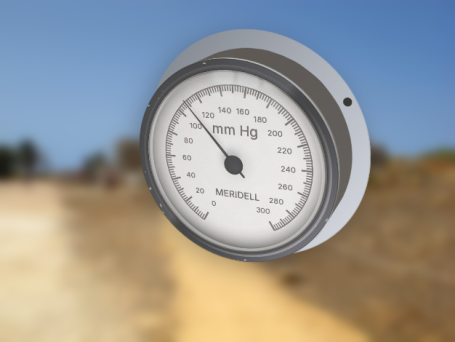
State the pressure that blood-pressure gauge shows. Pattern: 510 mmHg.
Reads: 110 mmHg
